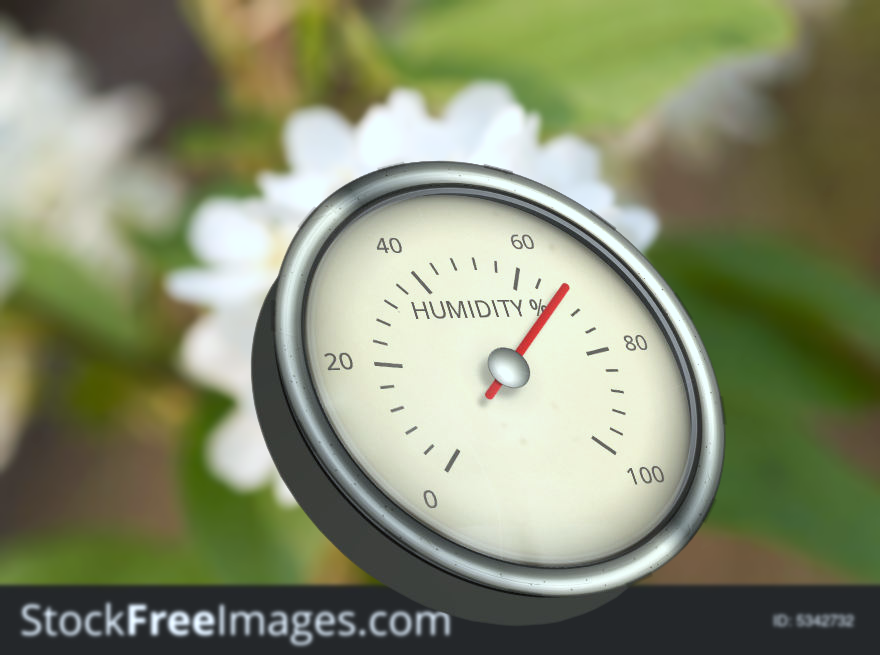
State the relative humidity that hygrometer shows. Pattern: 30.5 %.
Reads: 68 %
